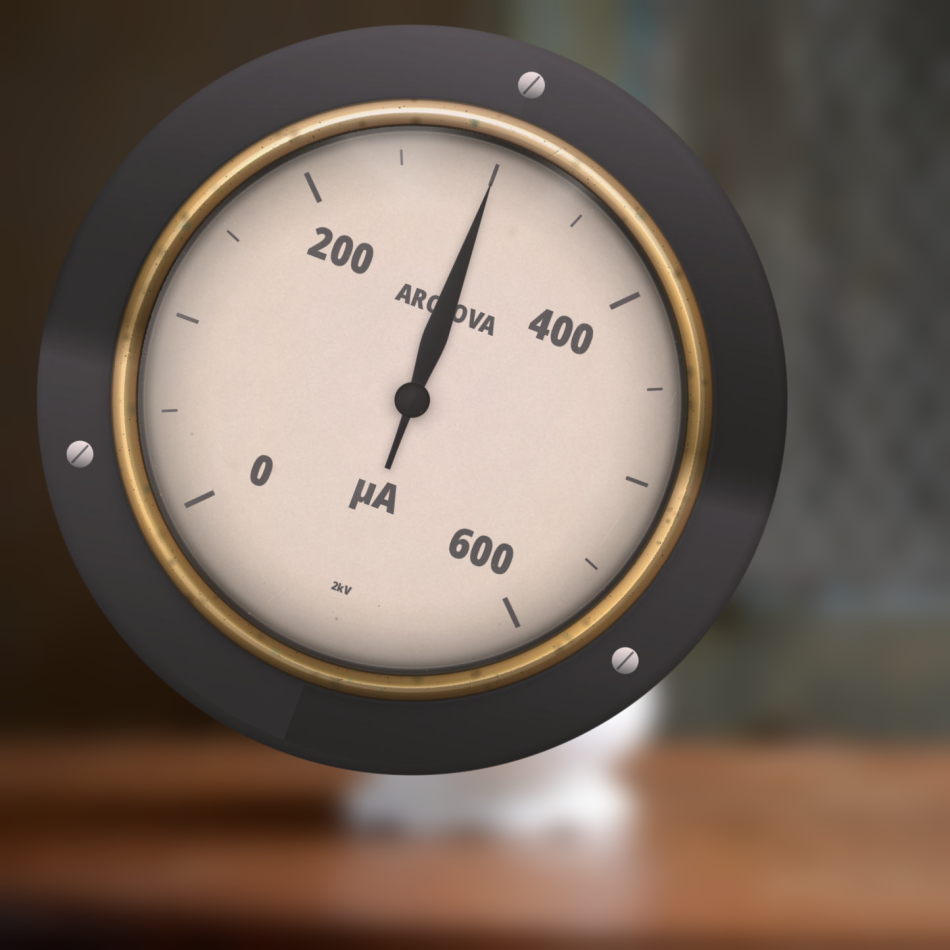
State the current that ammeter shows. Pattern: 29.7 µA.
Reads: 300 µA
